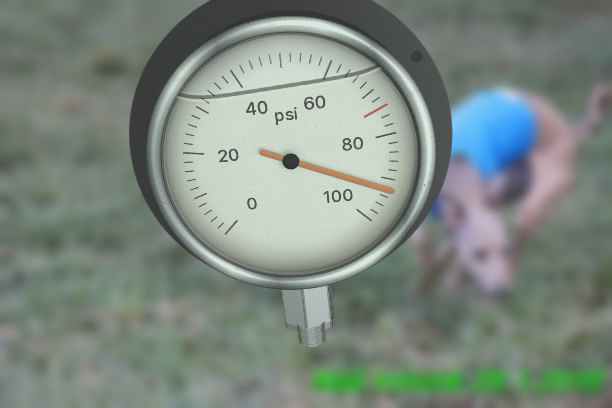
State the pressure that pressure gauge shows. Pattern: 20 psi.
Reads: 92 psi
